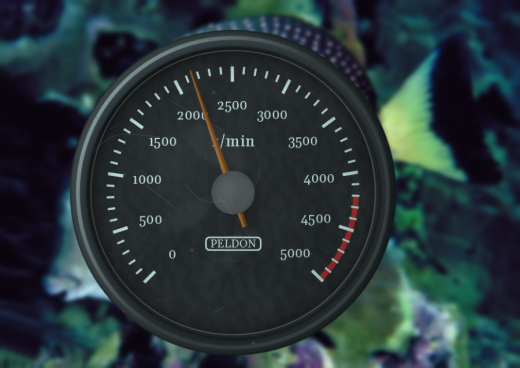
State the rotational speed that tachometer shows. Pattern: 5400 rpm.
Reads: 2150 rpm
